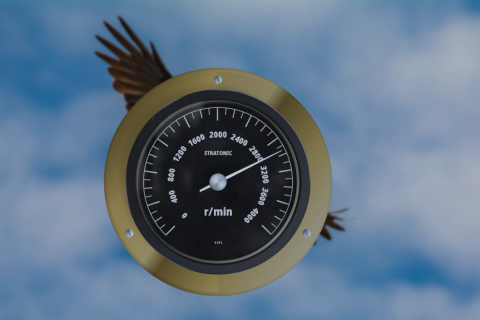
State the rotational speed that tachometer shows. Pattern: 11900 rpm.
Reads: 2950 rpm
